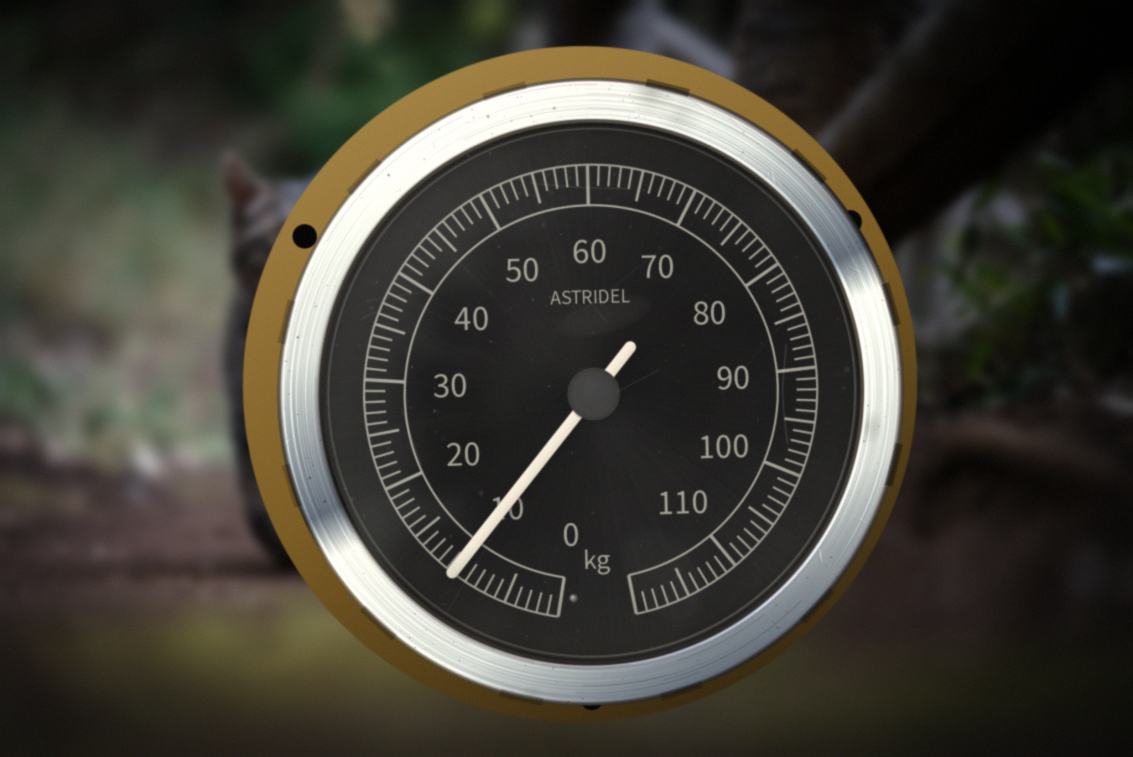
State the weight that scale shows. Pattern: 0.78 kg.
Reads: 10.5 kg
